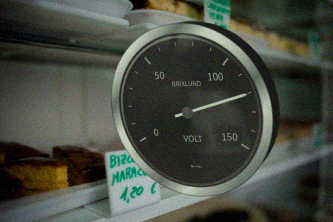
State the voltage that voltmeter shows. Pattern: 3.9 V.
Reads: 120 V
